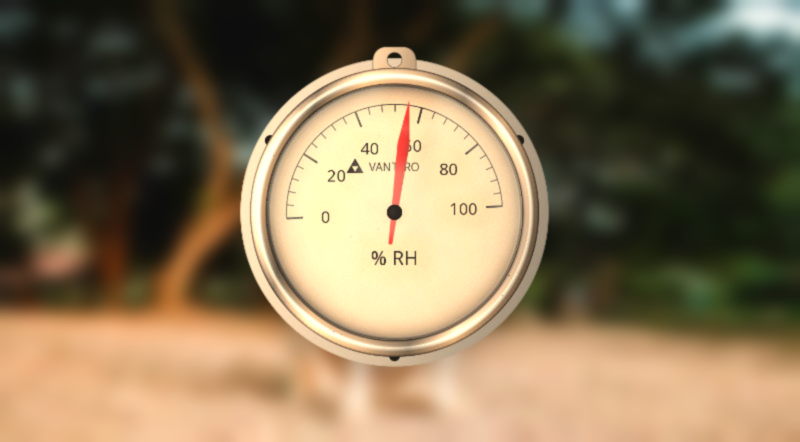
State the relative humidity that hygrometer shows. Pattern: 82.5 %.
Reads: 56 %
